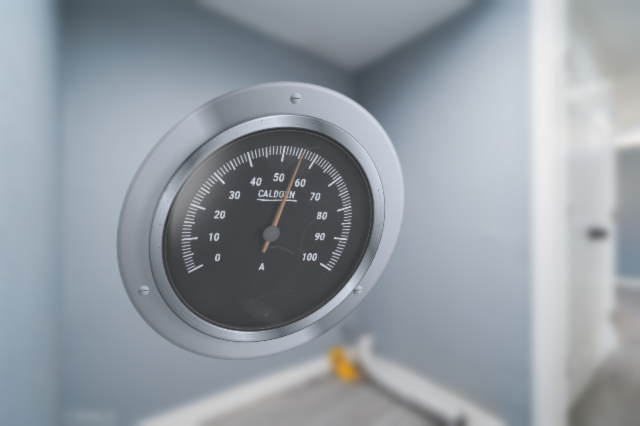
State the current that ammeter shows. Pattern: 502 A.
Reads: 55 A
